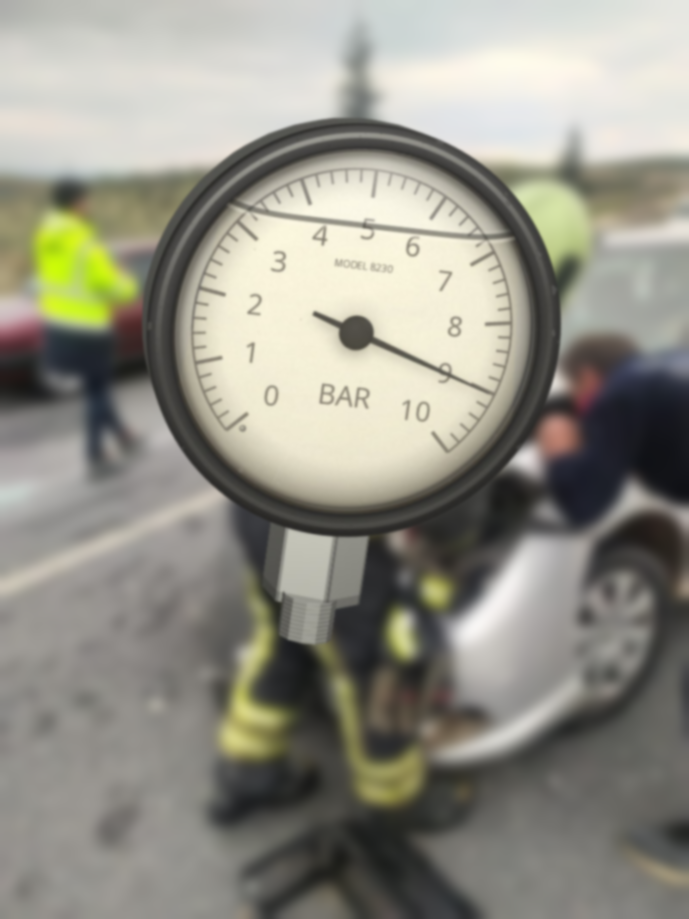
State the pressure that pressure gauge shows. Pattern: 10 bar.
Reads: 9 bar
